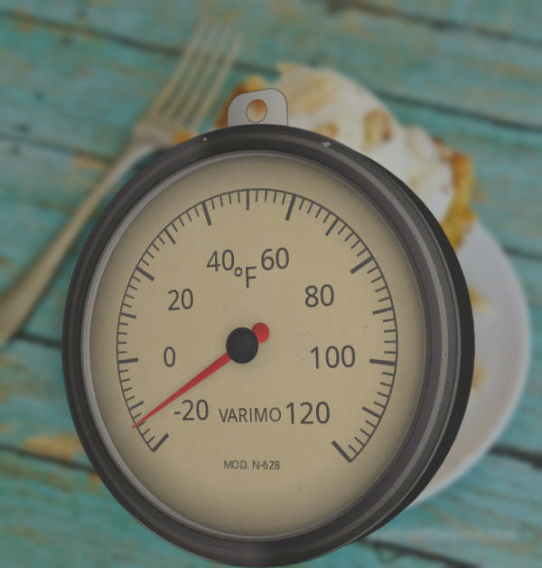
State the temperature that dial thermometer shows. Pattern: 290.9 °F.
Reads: -14 °F
